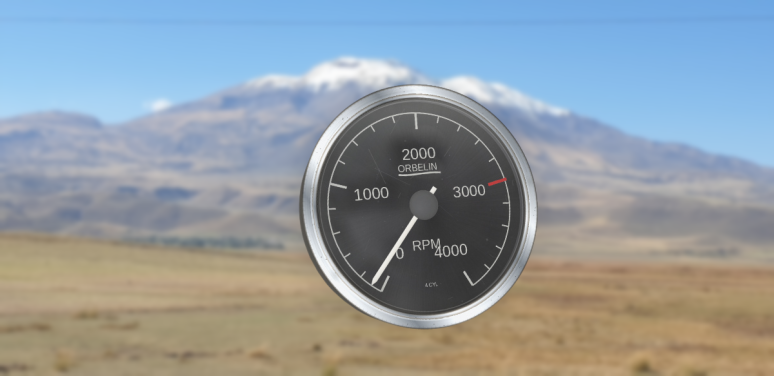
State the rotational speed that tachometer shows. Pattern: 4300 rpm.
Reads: 100 rpm
